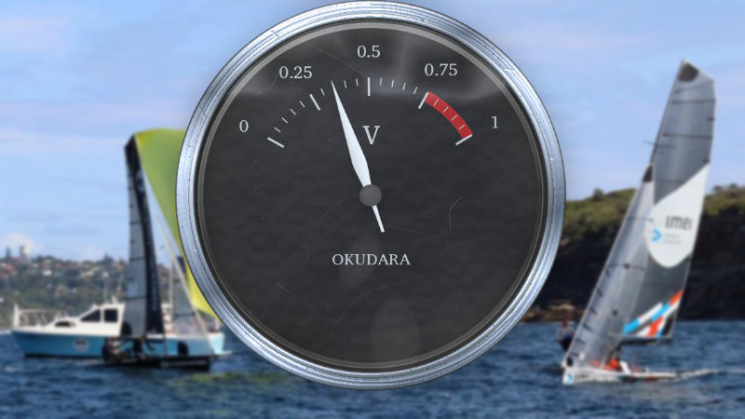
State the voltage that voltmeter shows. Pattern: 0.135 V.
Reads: 0.35 V
